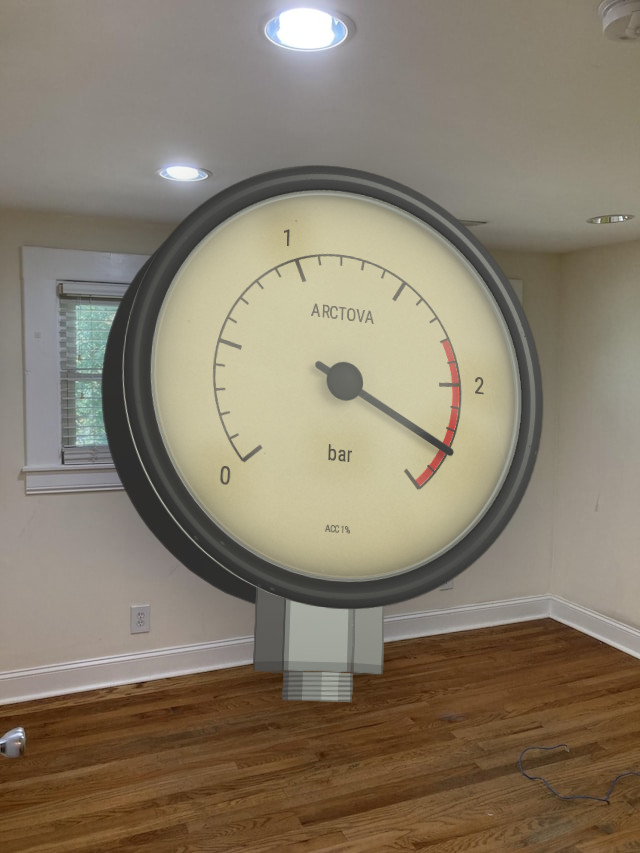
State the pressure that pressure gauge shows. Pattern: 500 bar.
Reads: 2.3 bar
